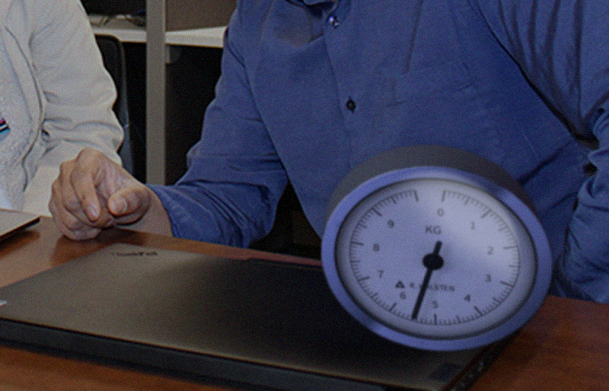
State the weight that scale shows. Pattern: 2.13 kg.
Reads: 5.5 kg
